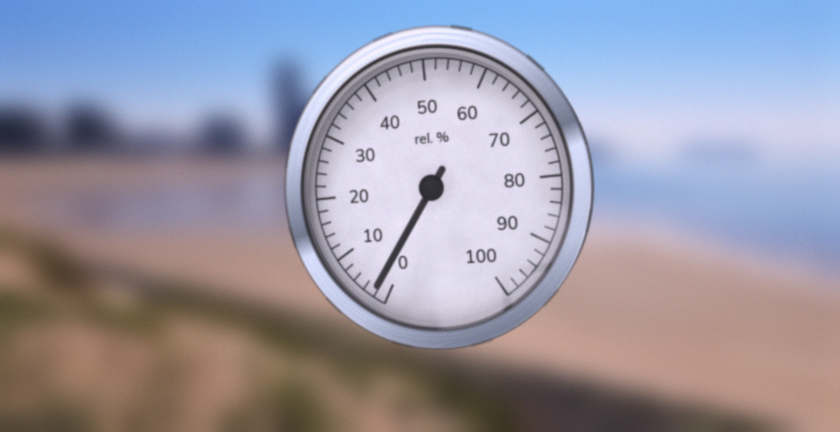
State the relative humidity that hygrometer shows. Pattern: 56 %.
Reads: 2 %
